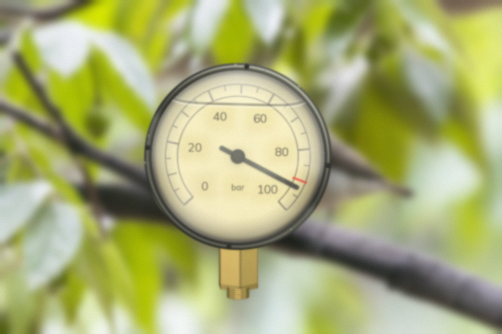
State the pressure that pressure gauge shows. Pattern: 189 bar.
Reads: 92.5 bar
